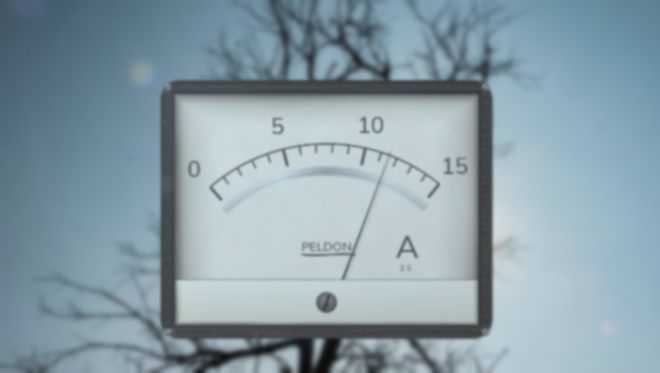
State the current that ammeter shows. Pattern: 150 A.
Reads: 11.5 A
